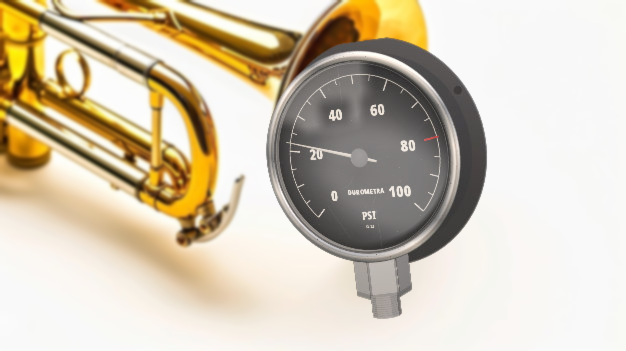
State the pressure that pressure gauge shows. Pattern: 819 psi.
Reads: 22.5 psi
